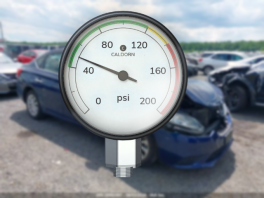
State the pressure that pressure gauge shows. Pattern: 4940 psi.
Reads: 50 psi
